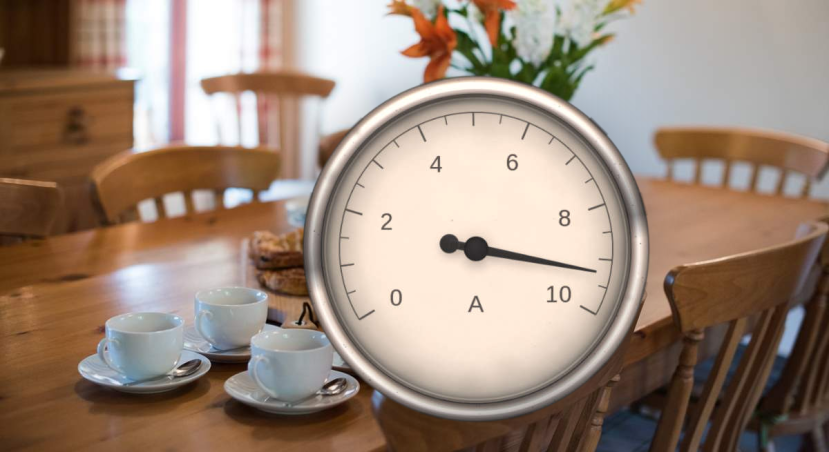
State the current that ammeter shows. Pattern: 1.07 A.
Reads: 9.25 A
